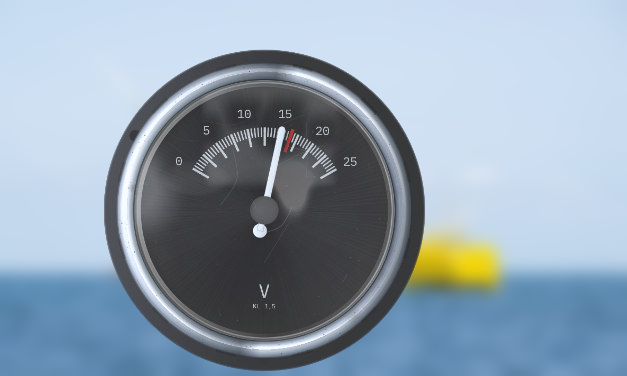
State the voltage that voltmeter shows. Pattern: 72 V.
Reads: 15 V
